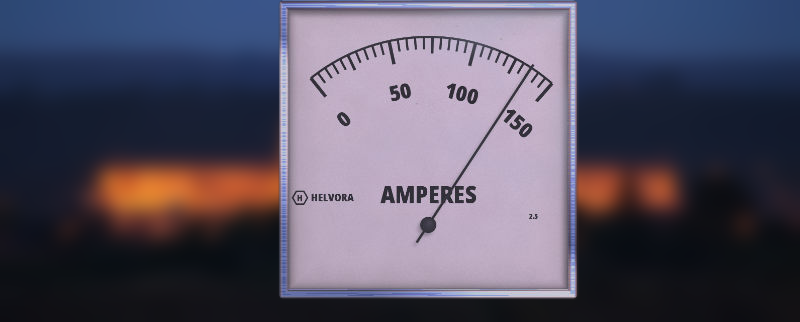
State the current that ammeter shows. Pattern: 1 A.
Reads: 135 A
